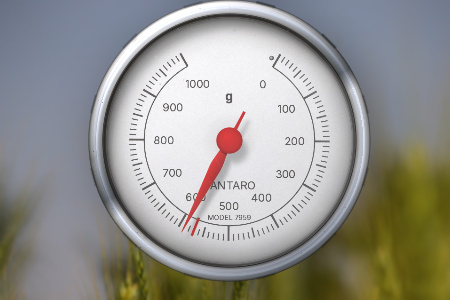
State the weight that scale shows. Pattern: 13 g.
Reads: 590 g
